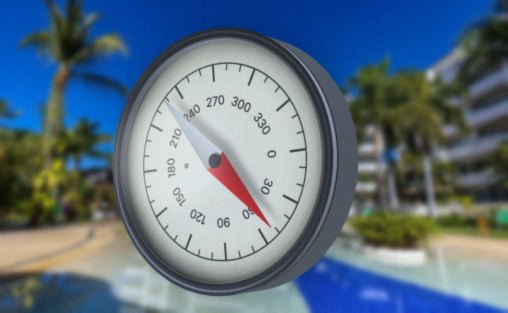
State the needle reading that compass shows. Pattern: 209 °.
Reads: 50 °
